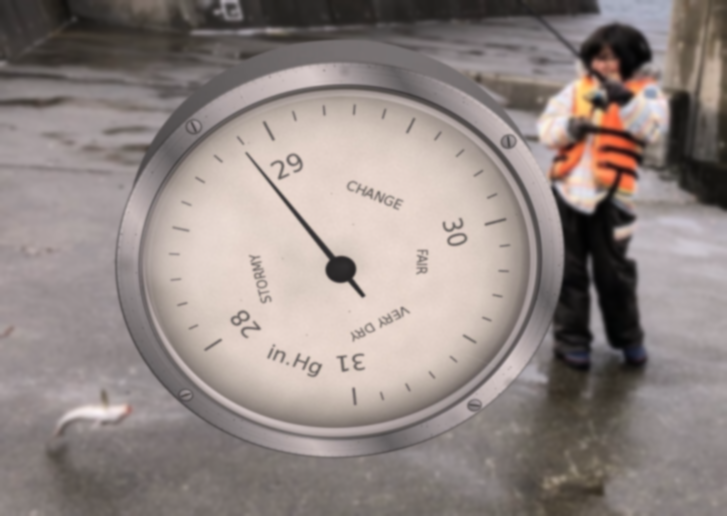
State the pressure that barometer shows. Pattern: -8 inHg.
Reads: 28.9 inHg
